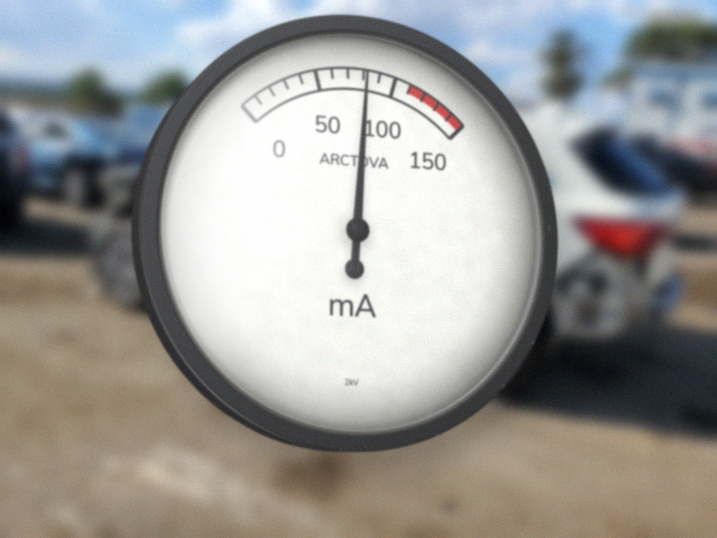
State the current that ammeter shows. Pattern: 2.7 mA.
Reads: 80 mA
